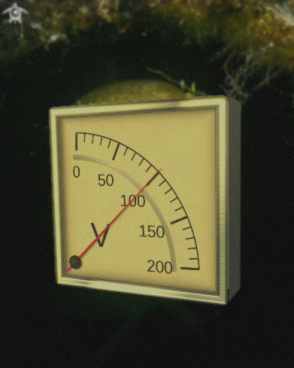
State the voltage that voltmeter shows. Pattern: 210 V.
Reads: 100 V
